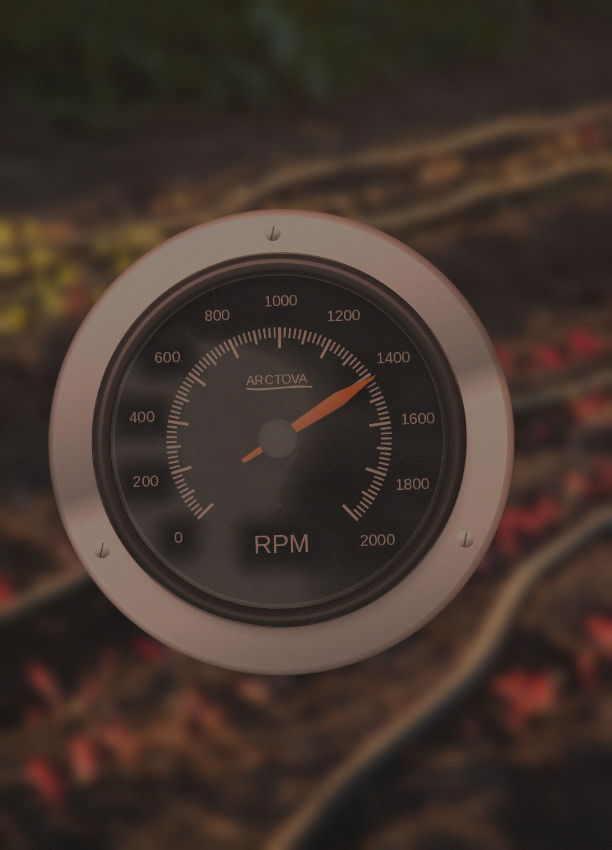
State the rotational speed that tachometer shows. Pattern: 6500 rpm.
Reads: 1420 rpm
